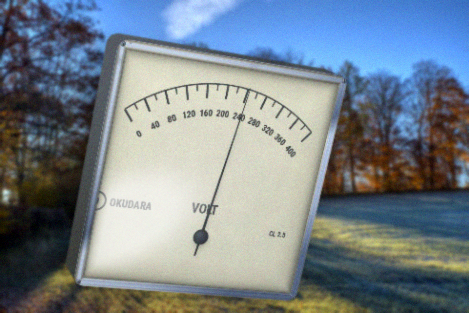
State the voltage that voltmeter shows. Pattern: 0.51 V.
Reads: 240 V
